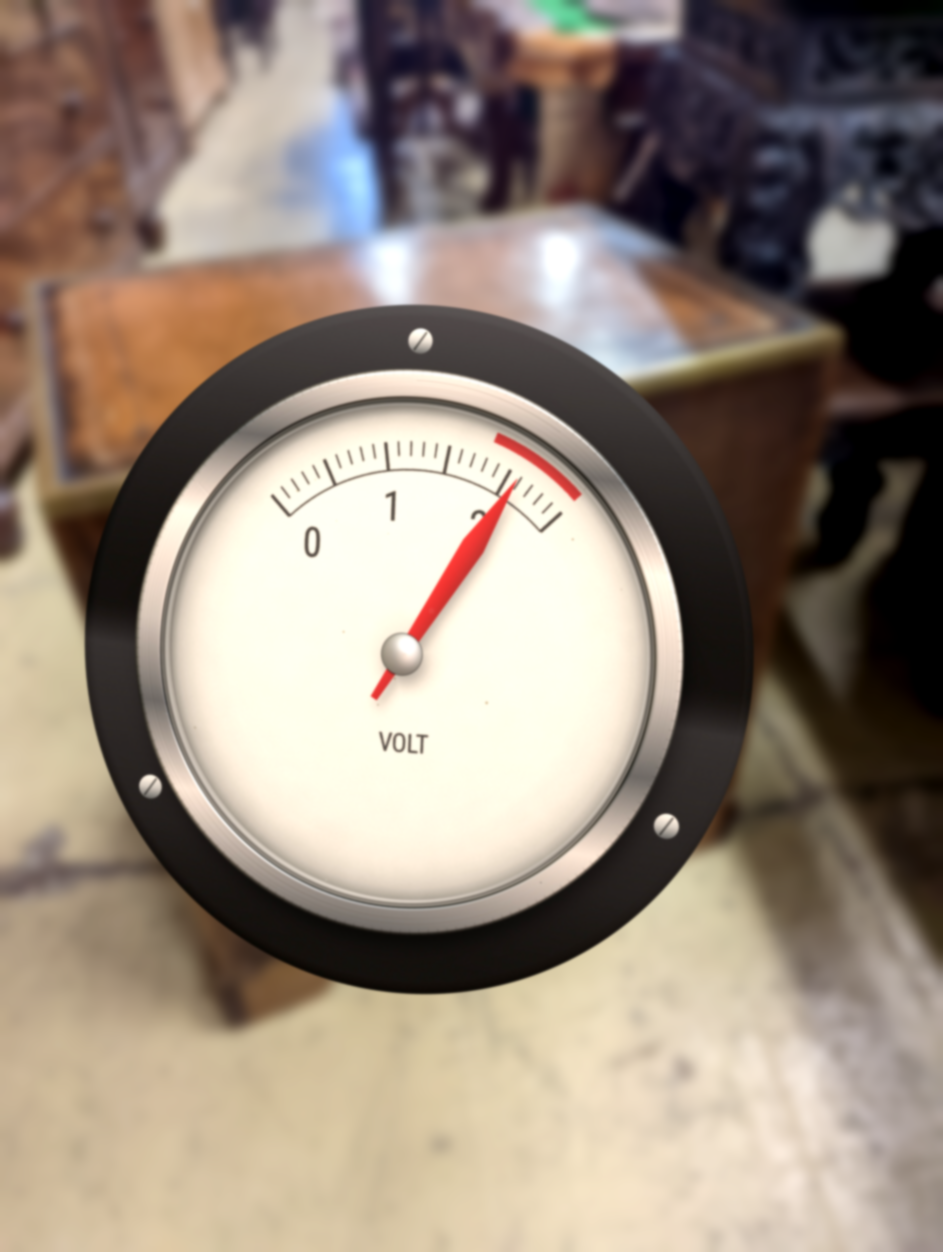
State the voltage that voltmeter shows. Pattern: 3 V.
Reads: 2.1 V
